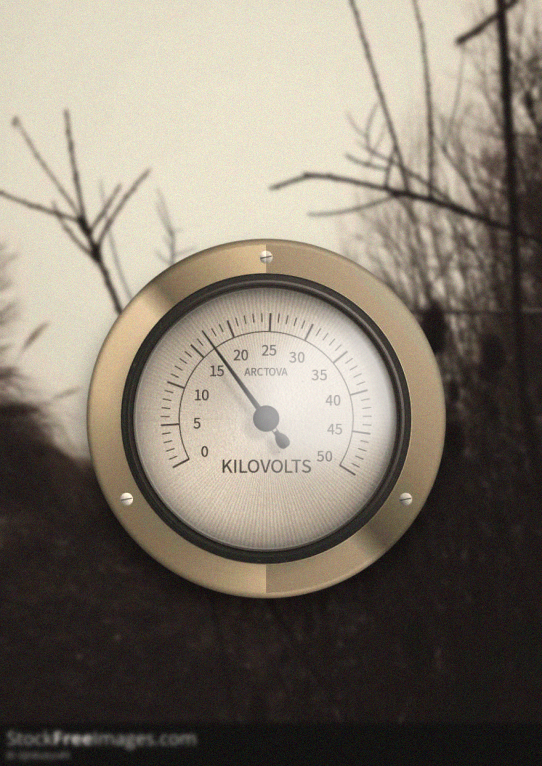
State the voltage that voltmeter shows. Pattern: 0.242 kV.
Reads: 17 kV
